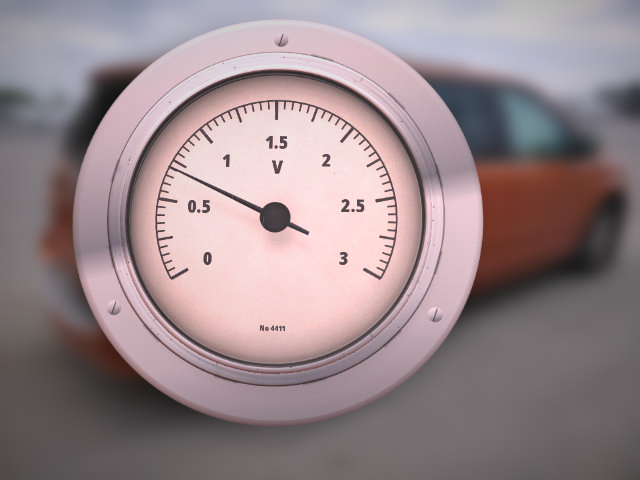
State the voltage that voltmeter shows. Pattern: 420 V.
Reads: 0.7 V
